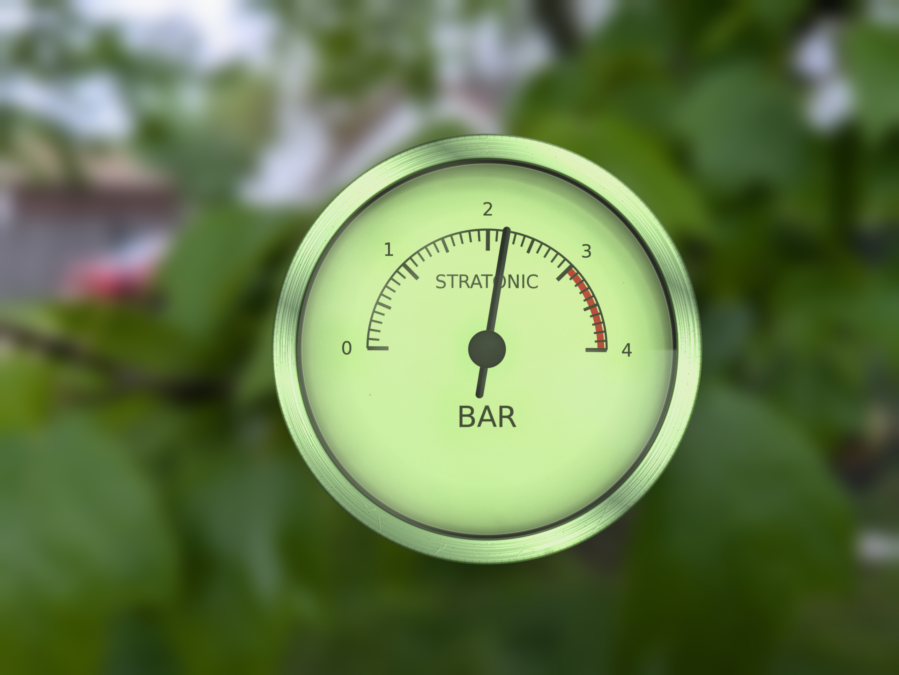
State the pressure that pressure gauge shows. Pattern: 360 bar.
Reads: 2.2 bar
